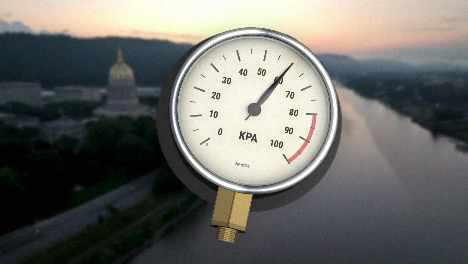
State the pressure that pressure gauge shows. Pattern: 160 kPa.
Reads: 60 kPa
